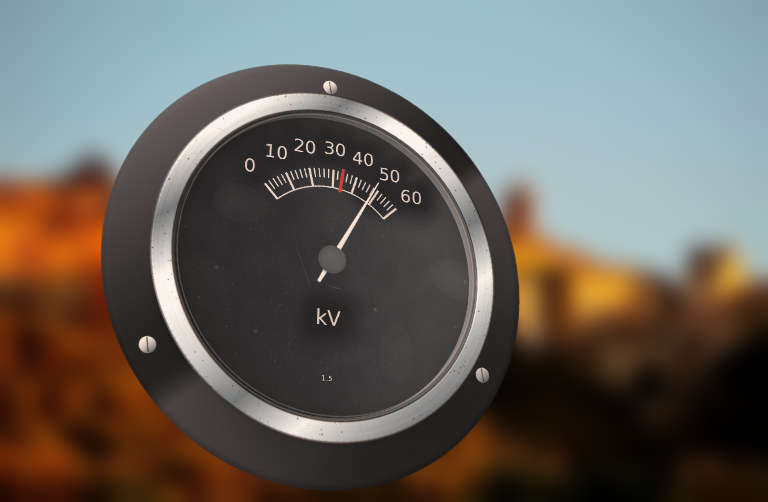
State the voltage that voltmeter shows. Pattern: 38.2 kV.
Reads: 48 kV
